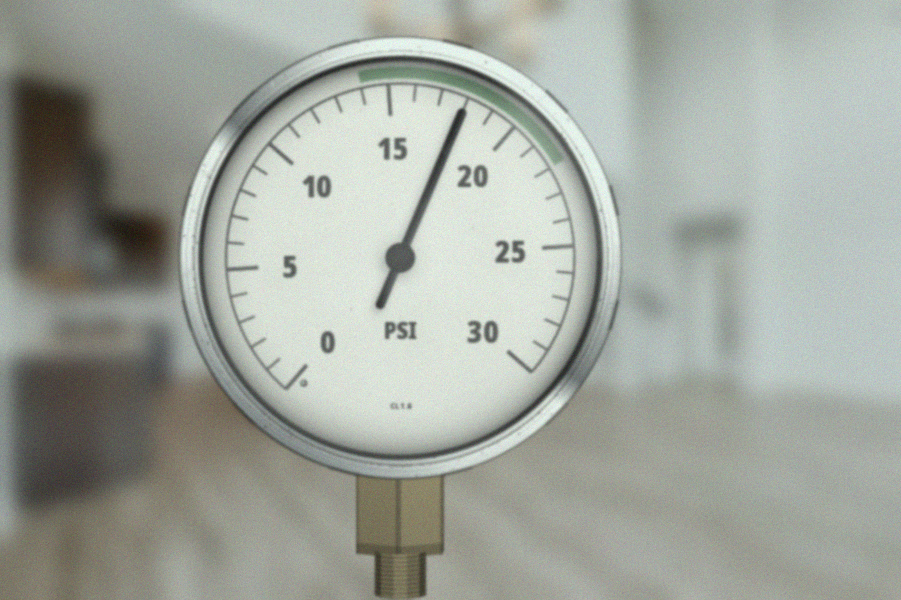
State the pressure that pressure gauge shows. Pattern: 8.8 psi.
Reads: 18 psi
